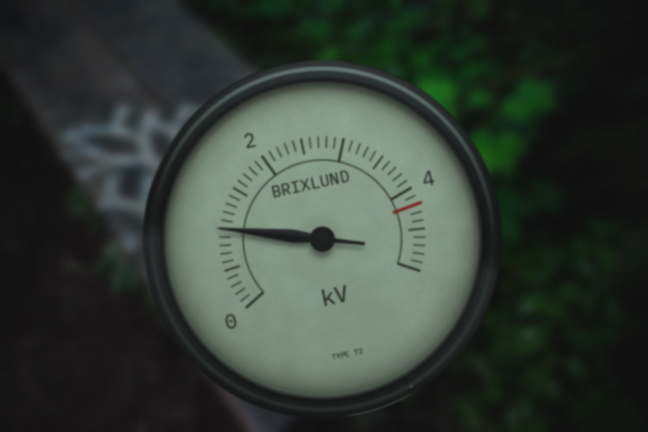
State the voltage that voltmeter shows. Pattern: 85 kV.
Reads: 1 kV
